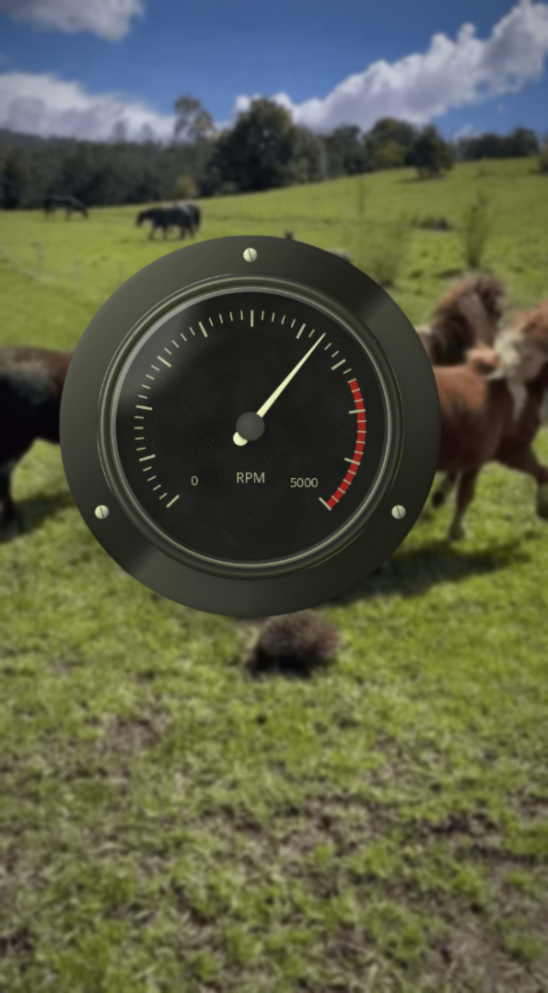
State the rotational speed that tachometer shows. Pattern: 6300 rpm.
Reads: 3200 rpm
